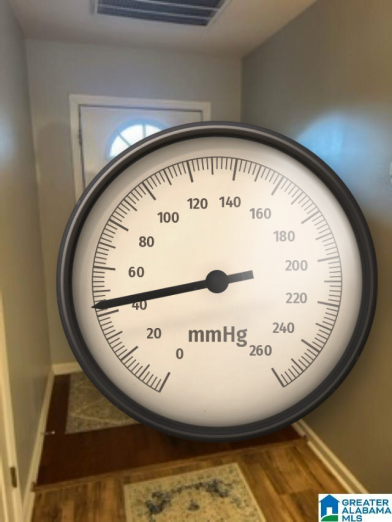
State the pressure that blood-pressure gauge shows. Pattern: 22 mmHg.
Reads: 44 mmHg
